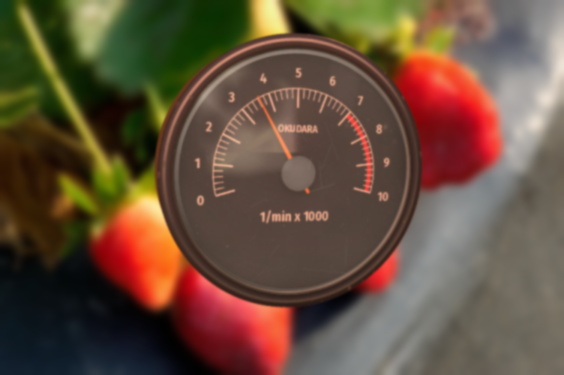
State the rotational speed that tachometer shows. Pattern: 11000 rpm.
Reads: 3600 rpm
